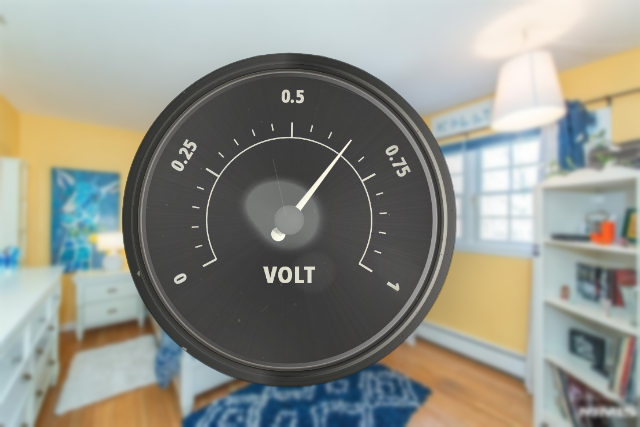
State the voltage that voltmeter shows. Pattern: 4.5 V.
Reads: 0.65 V
